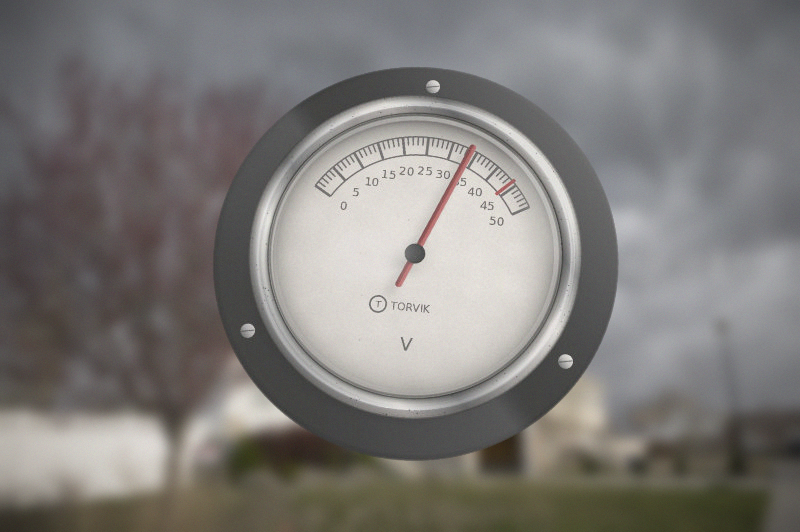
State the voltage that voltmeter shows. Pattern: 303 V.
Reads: 34 V
